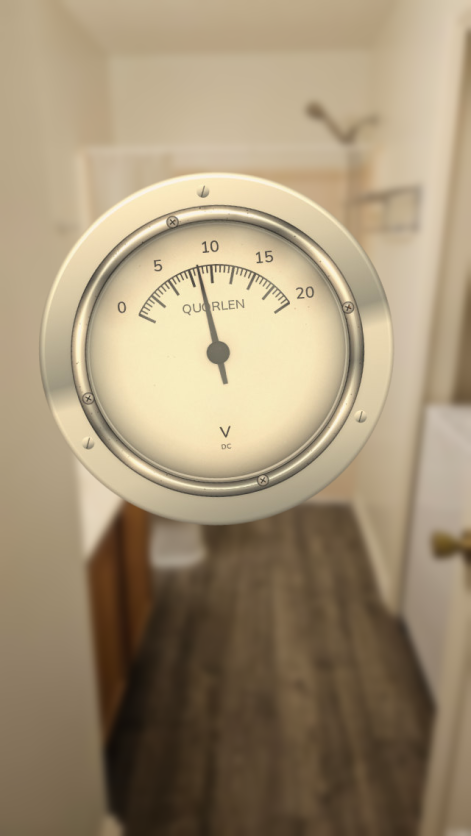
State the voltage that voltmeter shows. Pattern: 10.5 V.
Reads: 8.5 V
